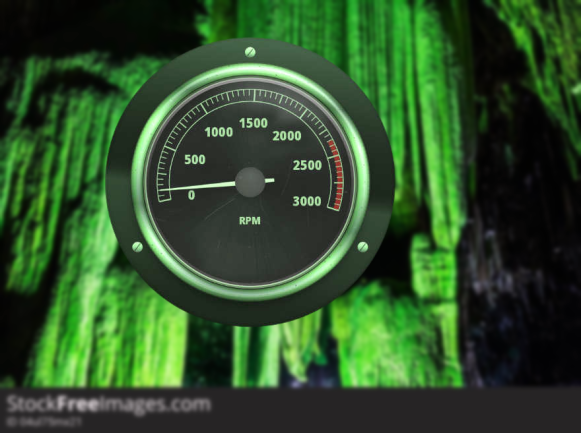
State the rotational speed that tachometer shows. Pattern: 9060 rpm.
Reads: 100 rpm
